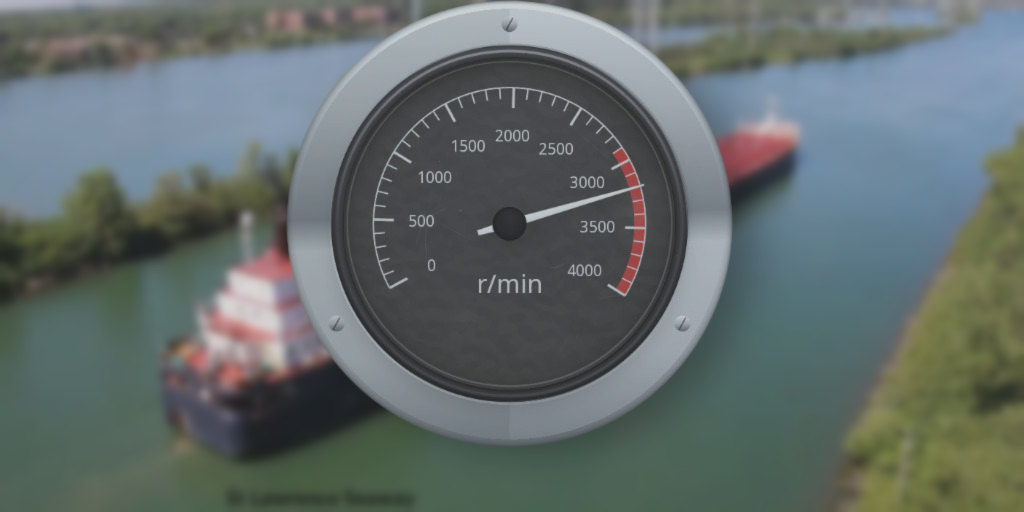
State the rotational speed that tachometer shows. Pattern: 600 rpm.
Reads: 3200 rpm
